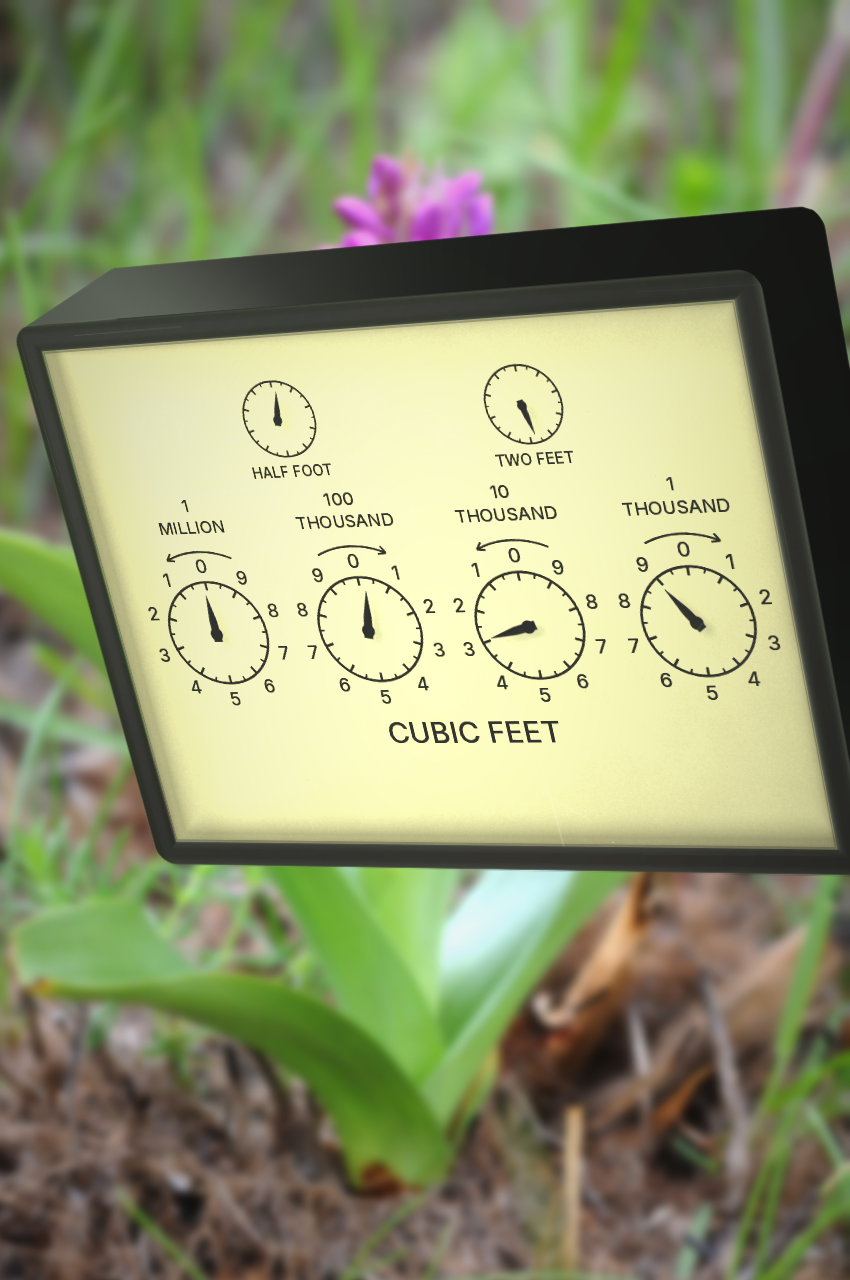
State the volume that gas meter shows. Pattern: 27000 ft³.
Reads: 2900 ft³
